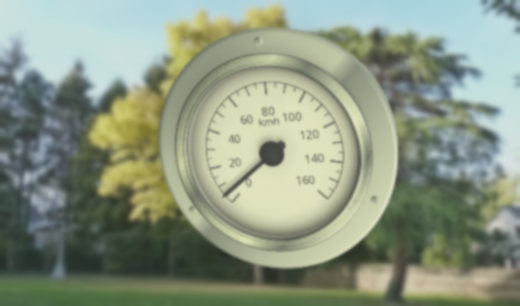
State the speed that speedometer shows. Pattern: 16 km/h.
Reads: 5 km/h
